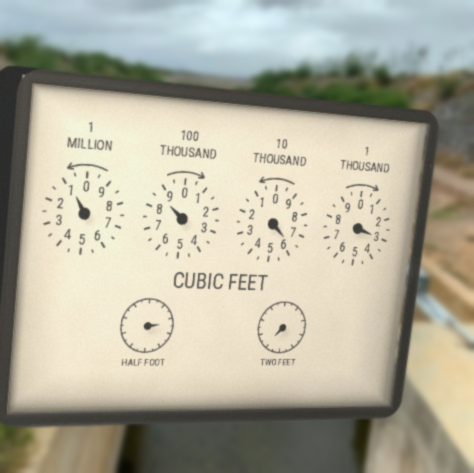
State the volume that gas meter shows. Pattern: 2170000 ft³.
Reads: 86300 ft³
